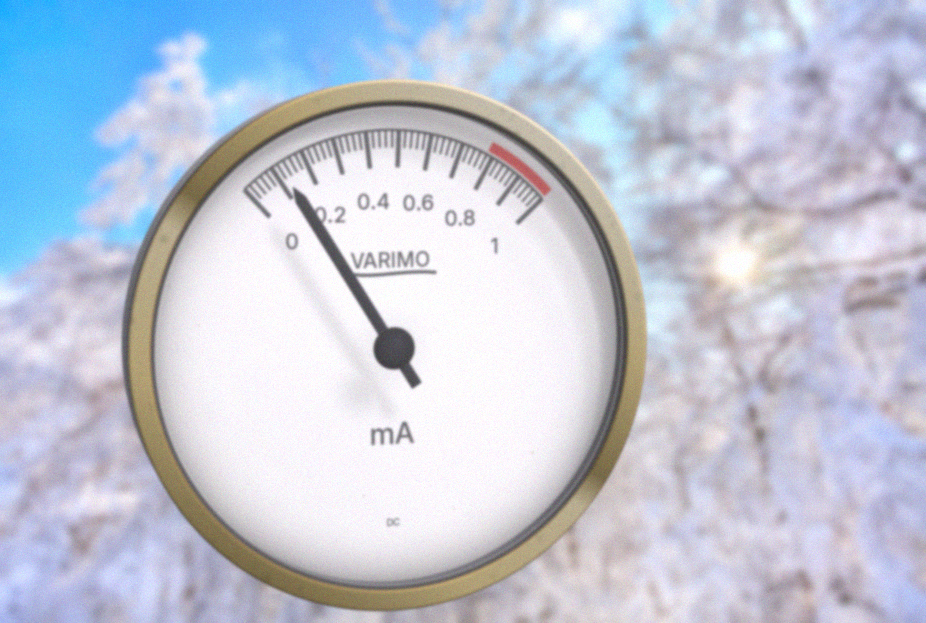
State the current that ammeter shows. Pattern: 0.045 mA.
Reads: 0.12 mA
